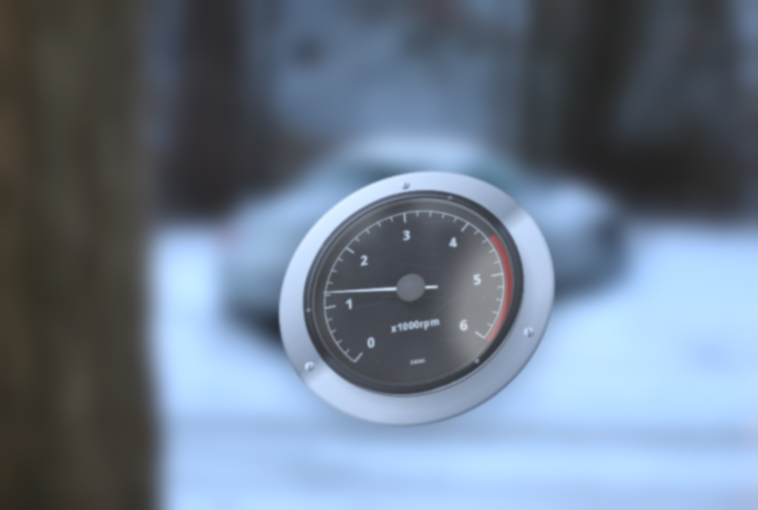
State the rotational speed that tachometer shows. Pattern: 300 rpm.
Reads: 1200 rpm
